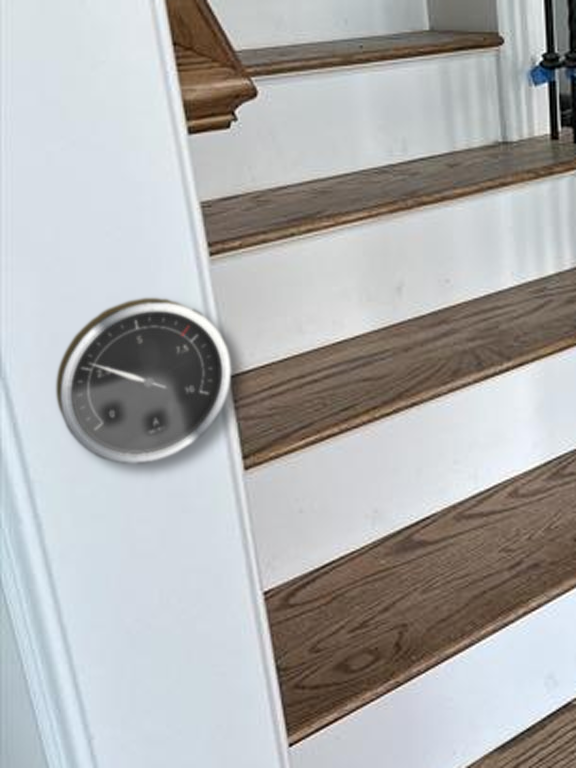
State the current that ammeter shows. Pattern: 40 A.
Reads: 2.75 A
